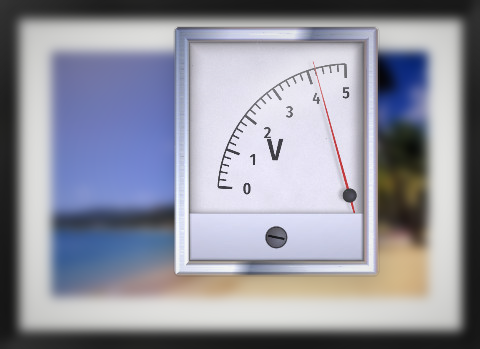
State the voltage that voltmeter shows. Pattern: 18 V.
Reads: 4.2 V
